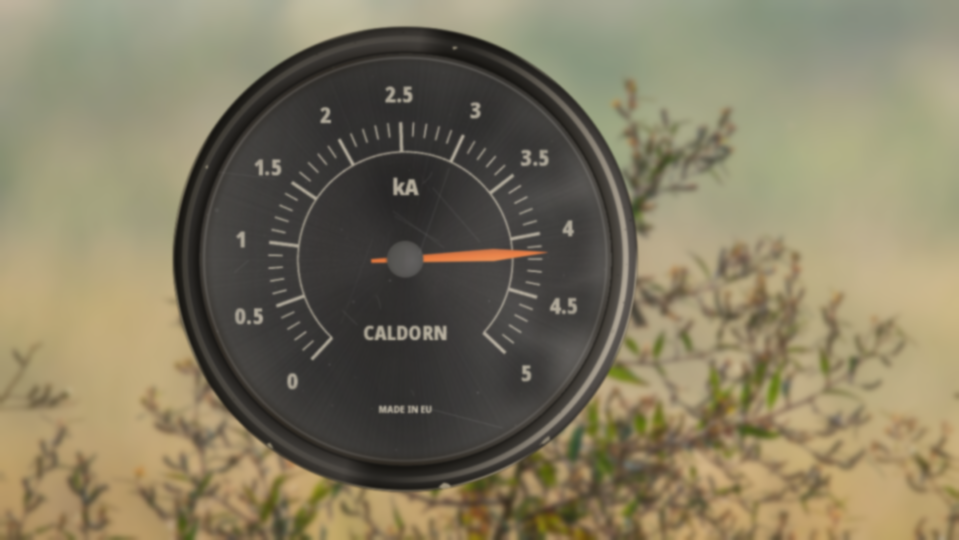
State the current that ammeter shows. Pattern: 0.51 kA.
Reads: 4.15 kA
